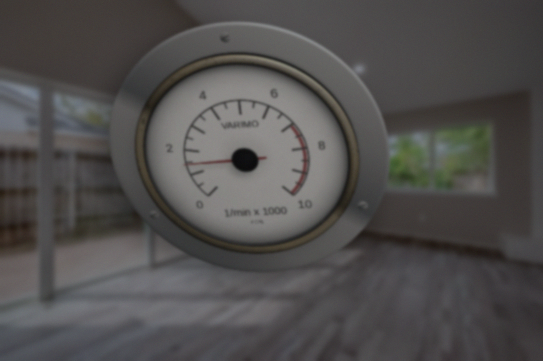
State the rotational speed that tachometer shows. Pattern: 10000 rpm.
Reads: 1500 rpm
